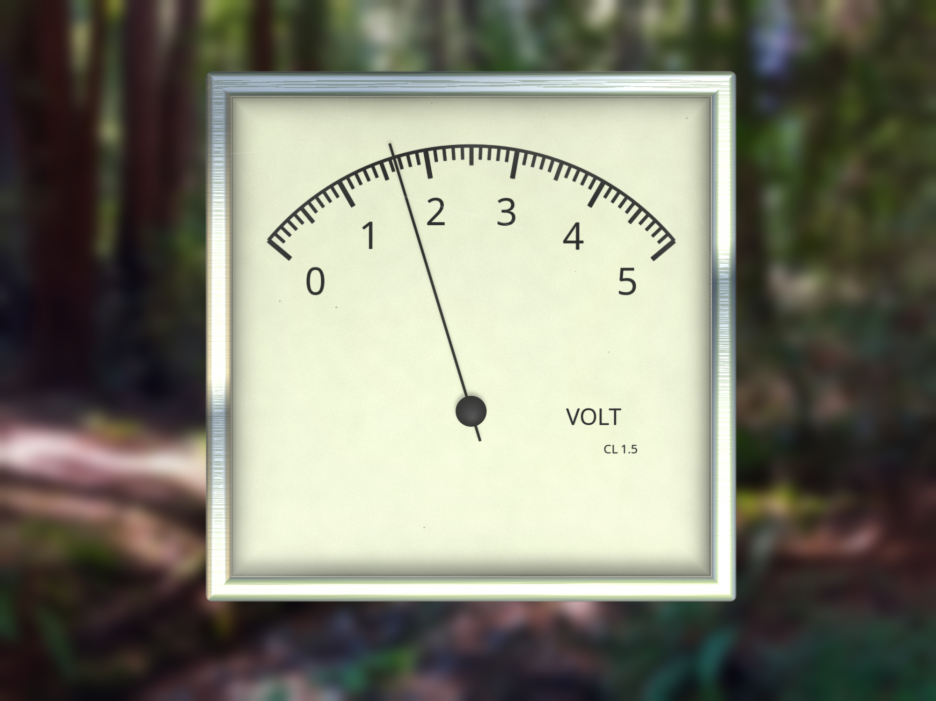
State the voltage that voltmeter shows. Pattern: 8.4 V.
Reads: 1.65 V
